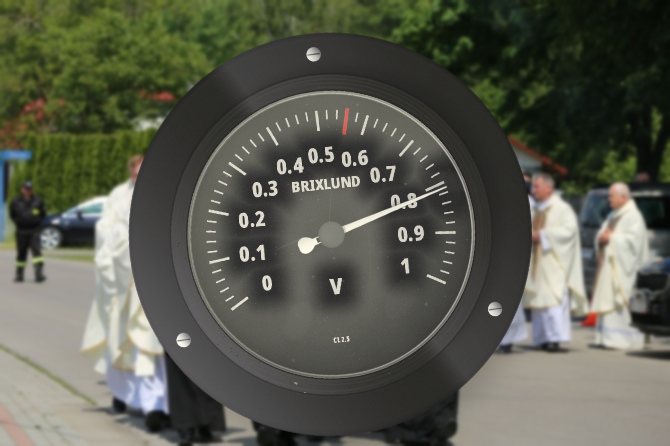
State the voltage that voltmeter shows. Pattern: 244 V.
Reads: 0.81 V
